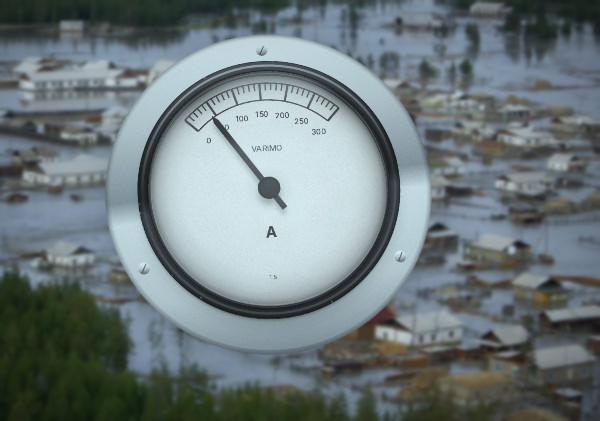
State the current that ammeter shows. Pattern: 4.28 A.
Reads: 40 A
